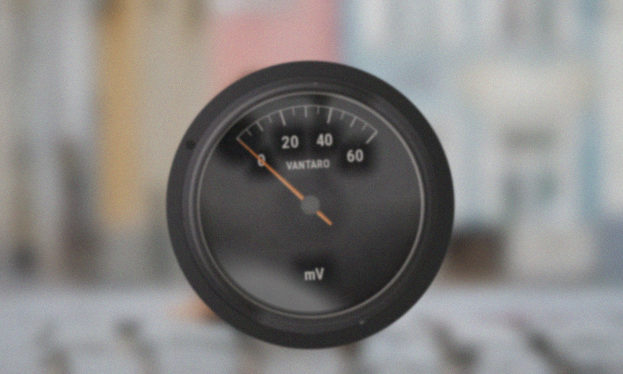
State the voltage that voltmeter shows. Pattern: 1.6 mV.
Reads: 0 mV
